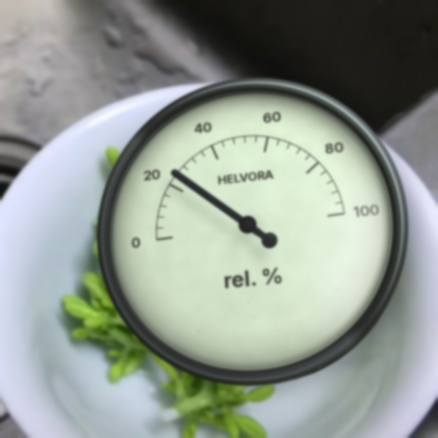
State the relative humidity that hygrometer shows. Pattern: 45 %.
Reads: 24 %
